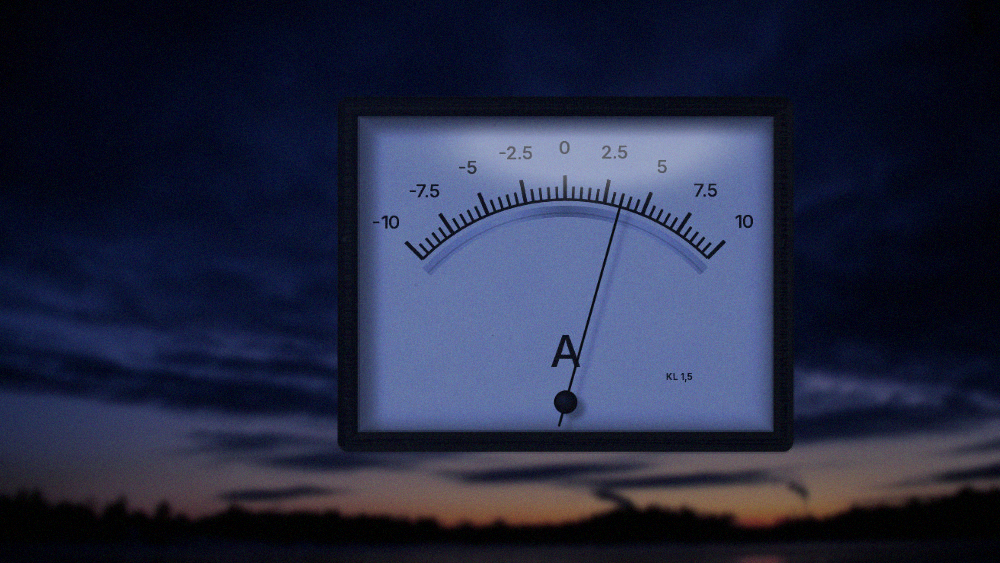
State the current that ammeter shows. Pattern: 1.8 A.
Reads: 3.5 A
